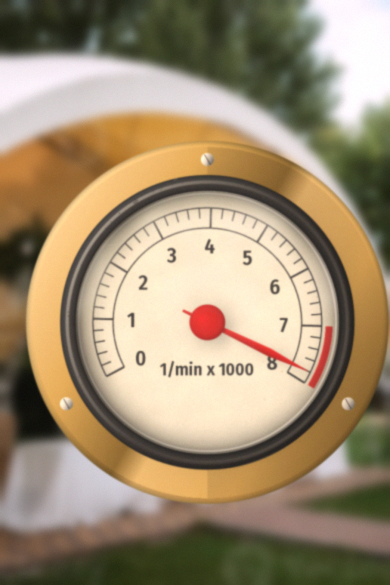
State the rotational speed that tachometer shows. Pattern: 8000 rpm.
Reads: 7800 rpm
